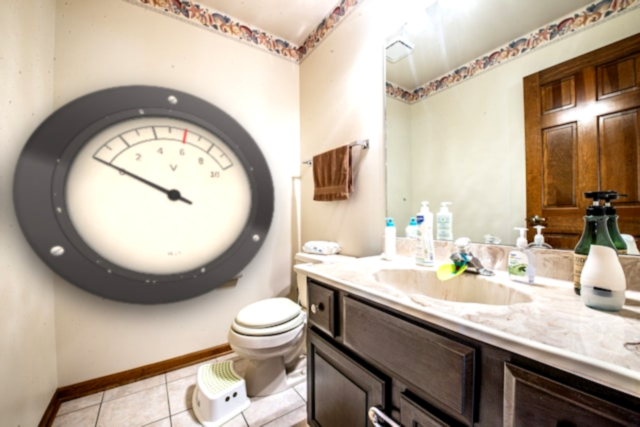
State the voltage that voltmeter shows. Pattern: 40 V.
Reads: 0 V
